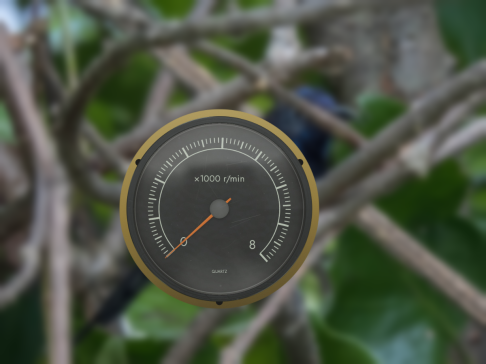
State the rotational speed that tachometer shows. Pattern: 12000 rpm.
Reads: 0 rpm
